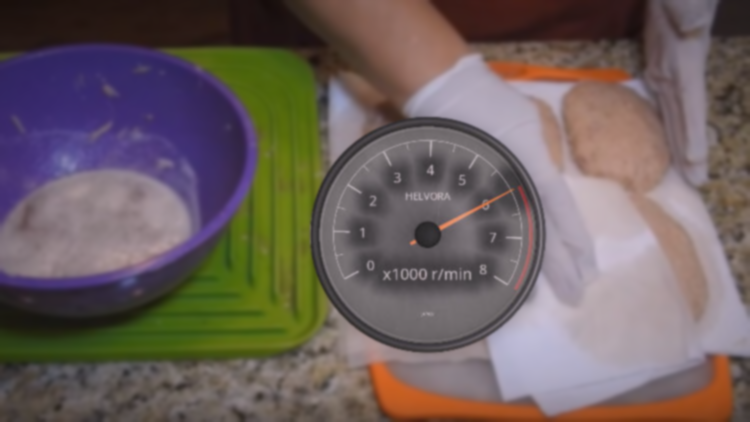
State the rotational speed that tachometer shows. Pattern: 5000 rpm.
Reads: 6000 rpm
